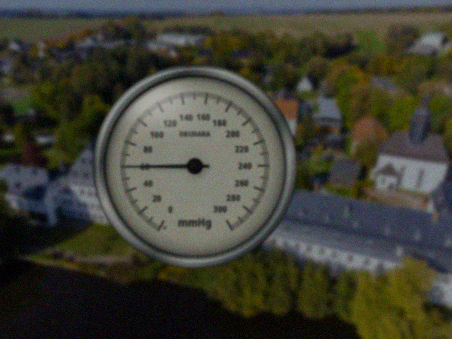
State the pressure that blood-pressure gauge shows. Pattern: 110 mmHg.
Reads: 60 mmHg
